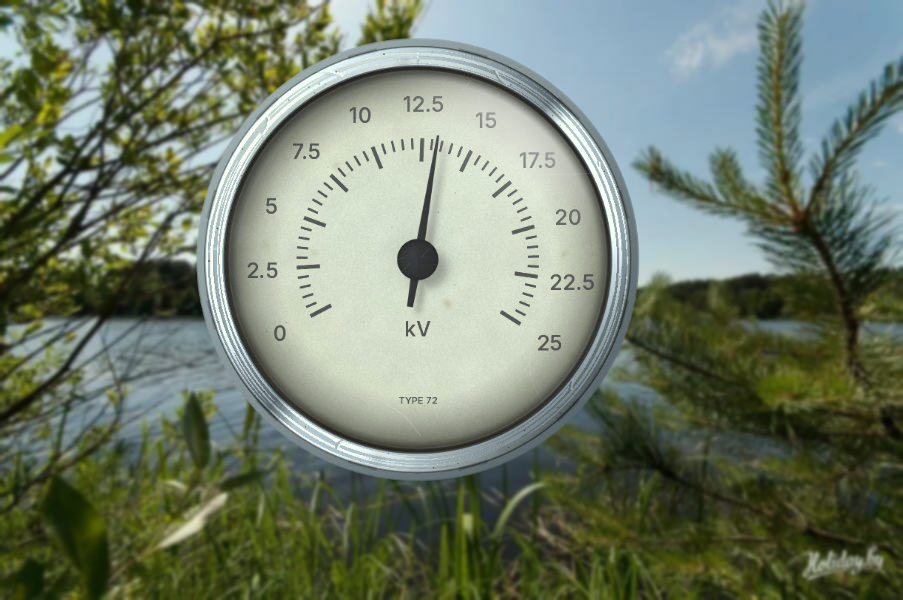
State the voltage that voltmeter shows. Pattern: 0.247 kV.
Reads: 13.25 kV
